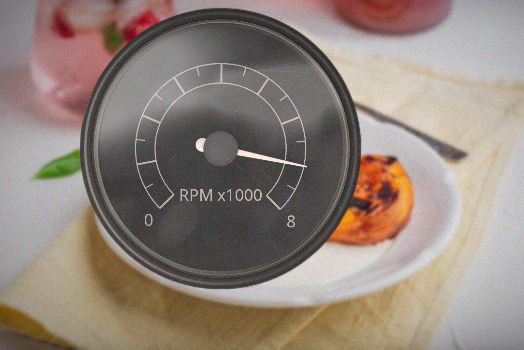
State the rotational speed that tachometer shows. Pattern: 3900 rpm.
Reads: 7000 rpm
